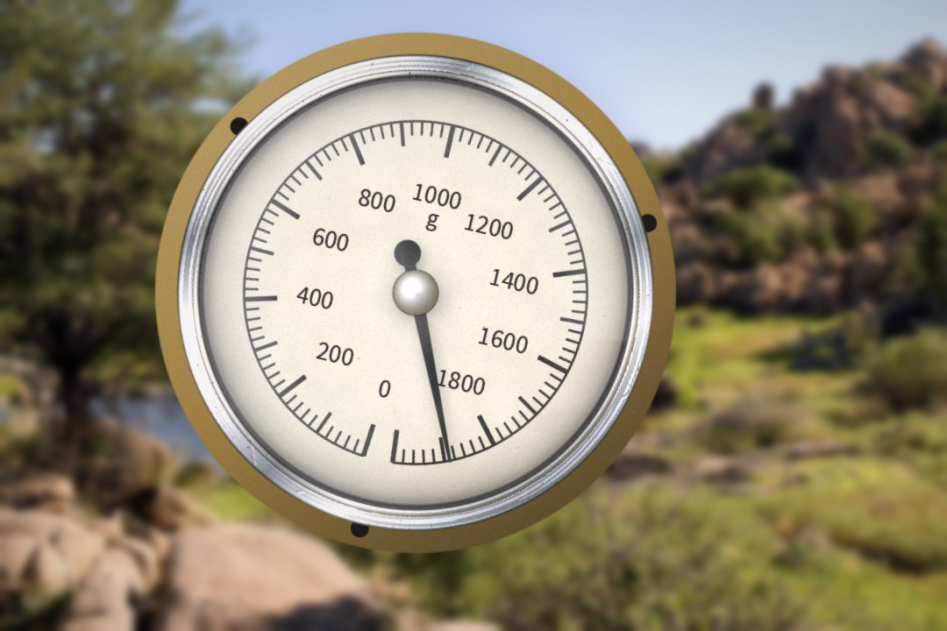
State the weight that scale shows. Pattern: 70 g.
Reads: 1890 g
